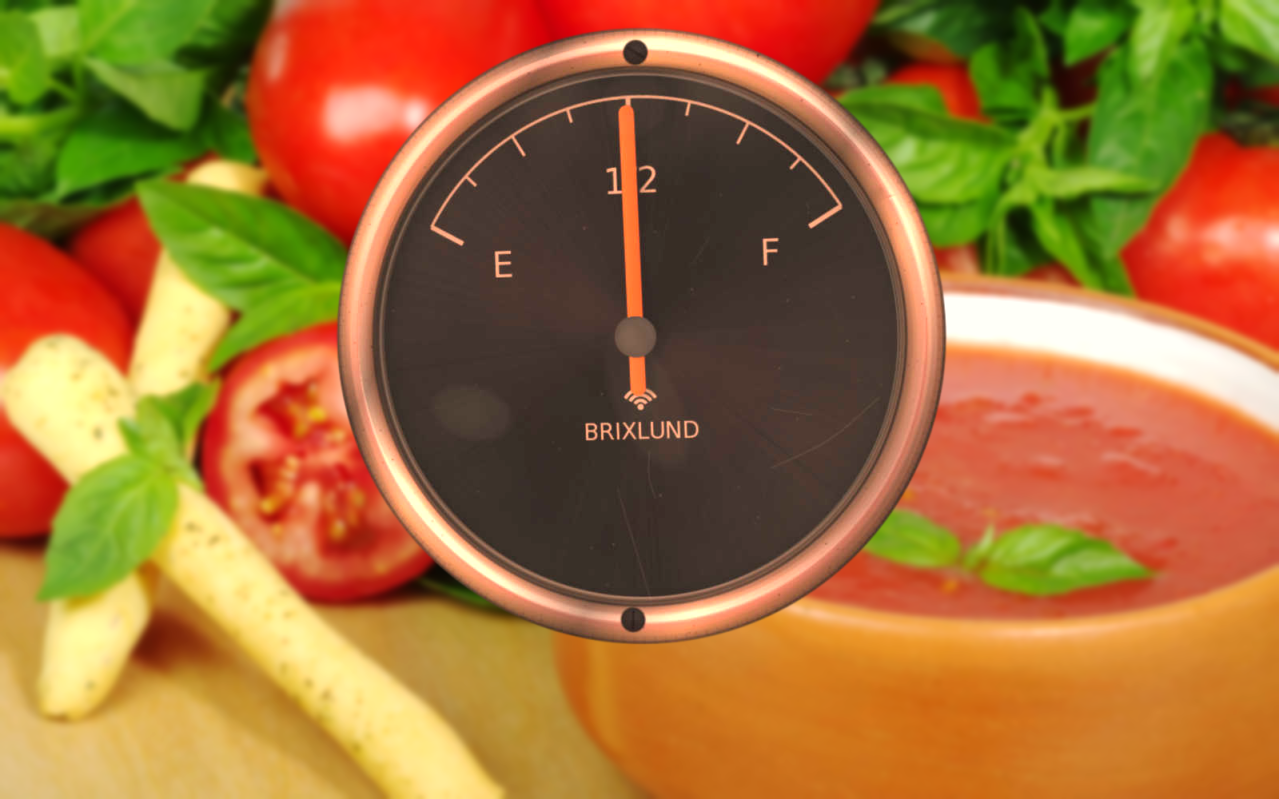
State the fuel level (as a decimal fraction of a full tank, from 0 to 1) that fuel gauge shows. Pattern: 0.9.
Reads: 0.5
